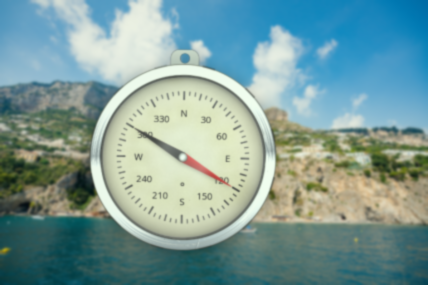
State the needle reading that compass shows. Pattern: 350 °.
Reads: 120 °
